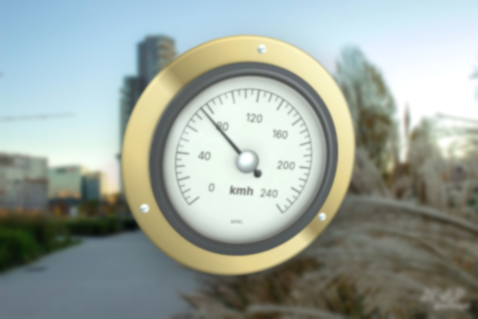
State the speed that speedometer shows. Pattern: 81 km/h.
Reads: 75 km/h
